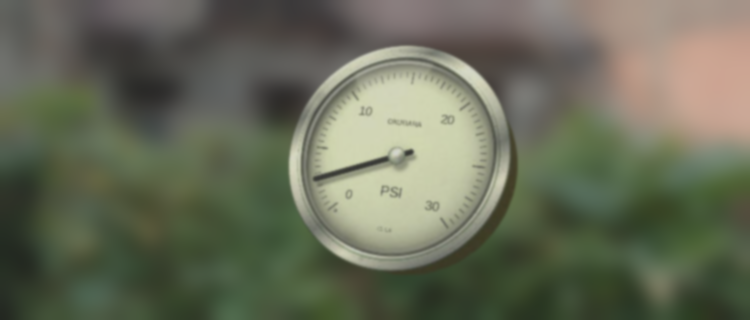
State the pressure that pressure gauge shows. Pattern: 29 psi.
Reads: 2.5 psi
